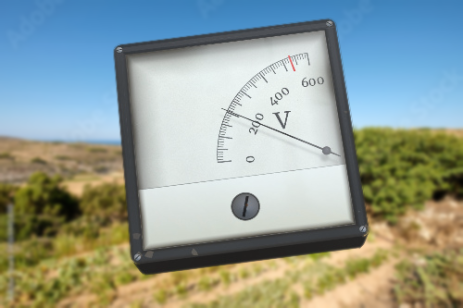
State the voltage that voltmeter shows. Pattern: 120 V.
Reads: 200 V
